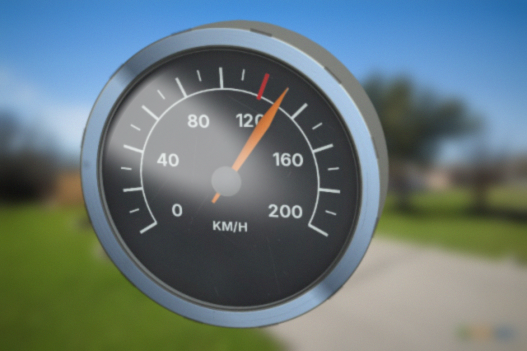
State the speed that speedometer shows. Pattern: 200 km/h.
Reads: 130 km/h
